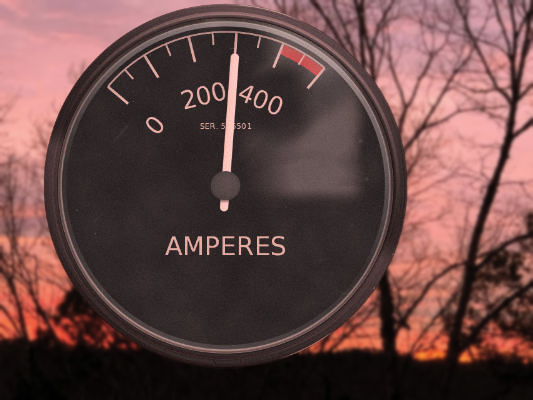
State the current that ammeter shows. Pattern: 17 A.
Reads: 300 A
